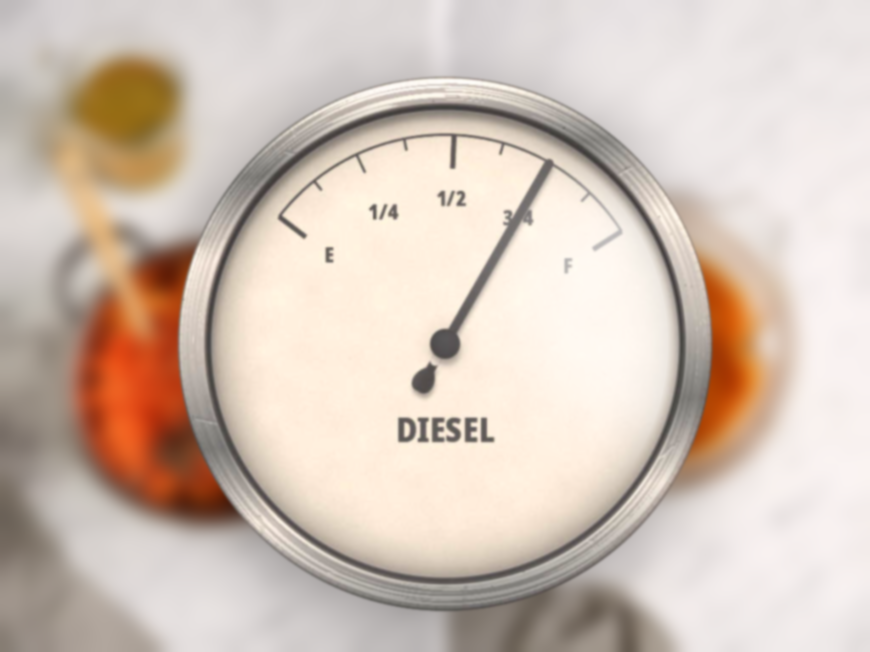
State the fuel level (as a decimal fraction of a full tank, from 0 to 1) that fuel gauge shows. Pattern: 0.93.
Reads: 0.75
